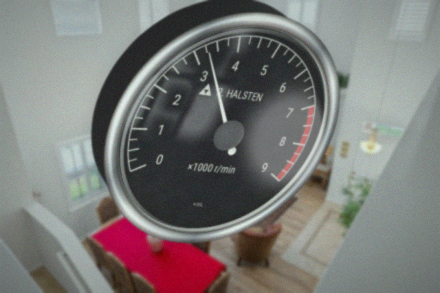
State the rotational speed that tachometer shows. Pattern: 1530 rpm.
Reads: 3250 rpm
